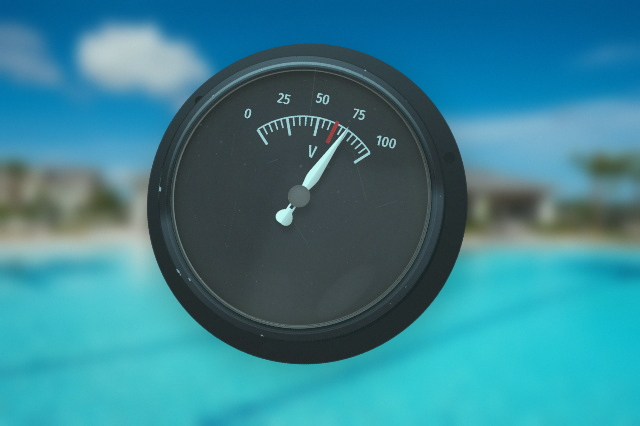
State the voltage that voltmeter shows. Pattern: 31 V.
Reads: 75 V
